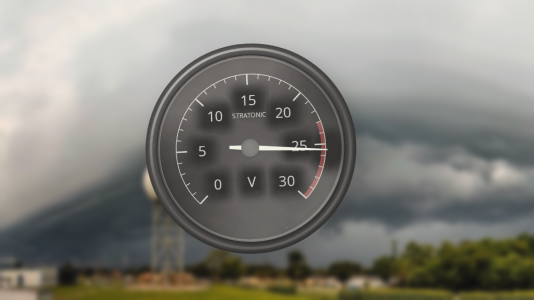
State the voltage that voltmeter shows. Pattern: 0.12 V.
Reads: 25.5 V
